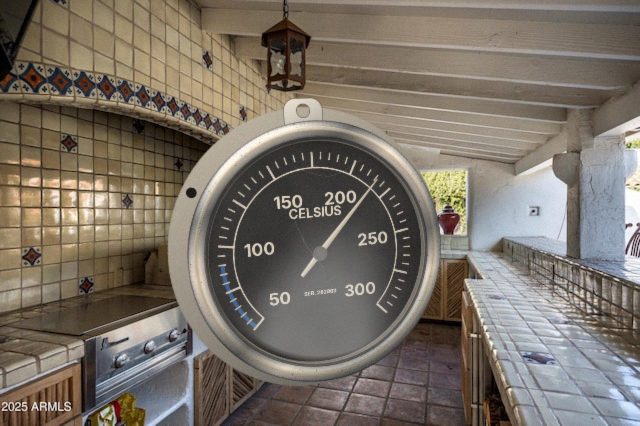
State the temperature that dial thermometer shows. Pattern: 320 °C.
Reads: 215 °C
